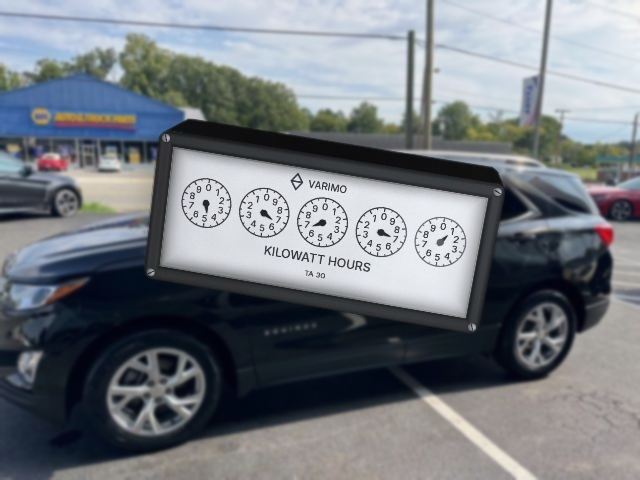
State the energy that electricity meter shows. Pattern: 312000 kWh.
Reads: 46671 kWh
